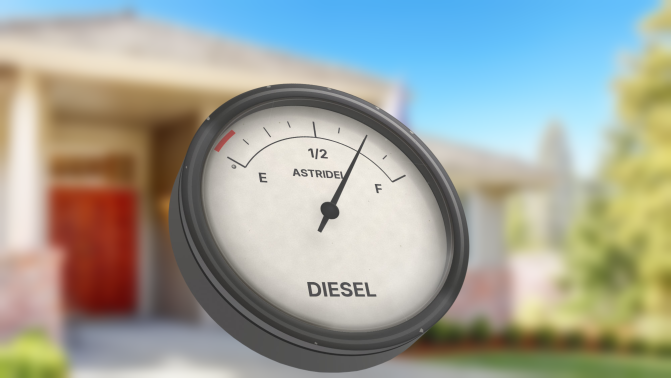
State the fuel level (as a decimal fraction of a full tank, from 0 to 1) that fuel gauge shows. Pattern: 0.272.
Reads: 0.75
